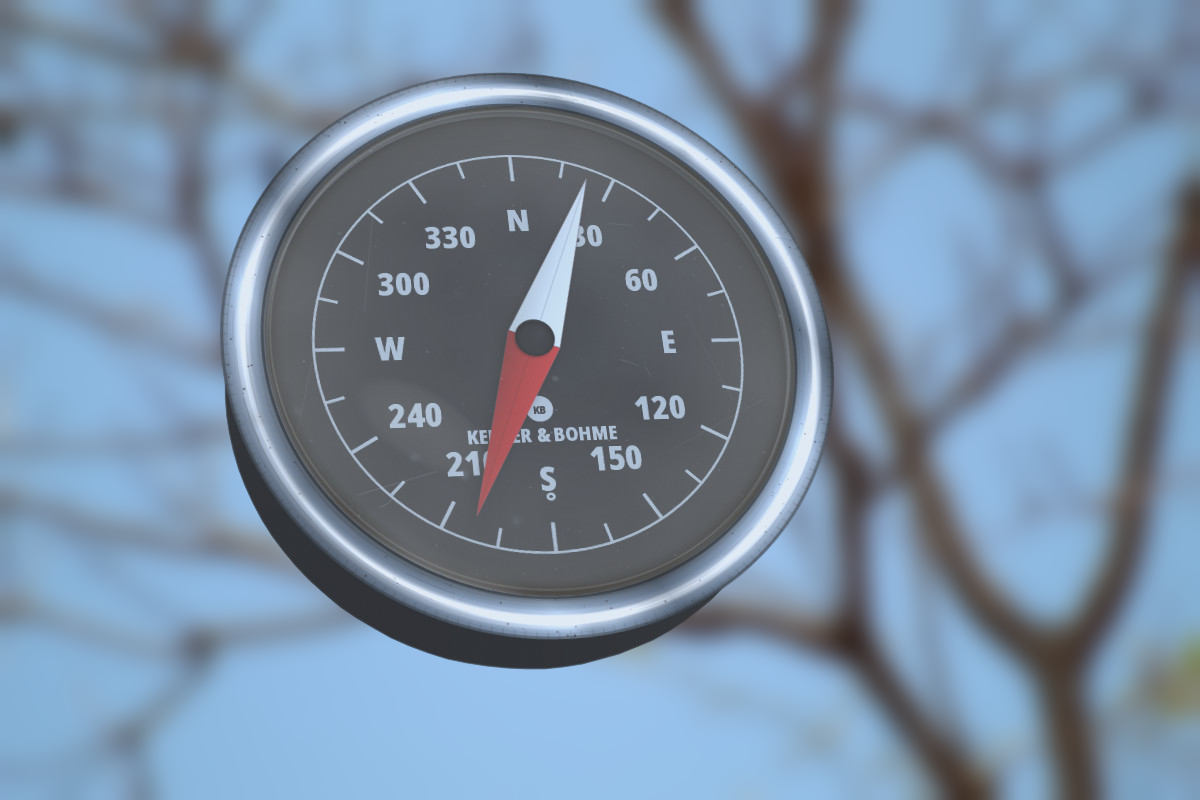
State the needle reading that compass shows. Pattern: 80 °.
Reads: 202.5 °
